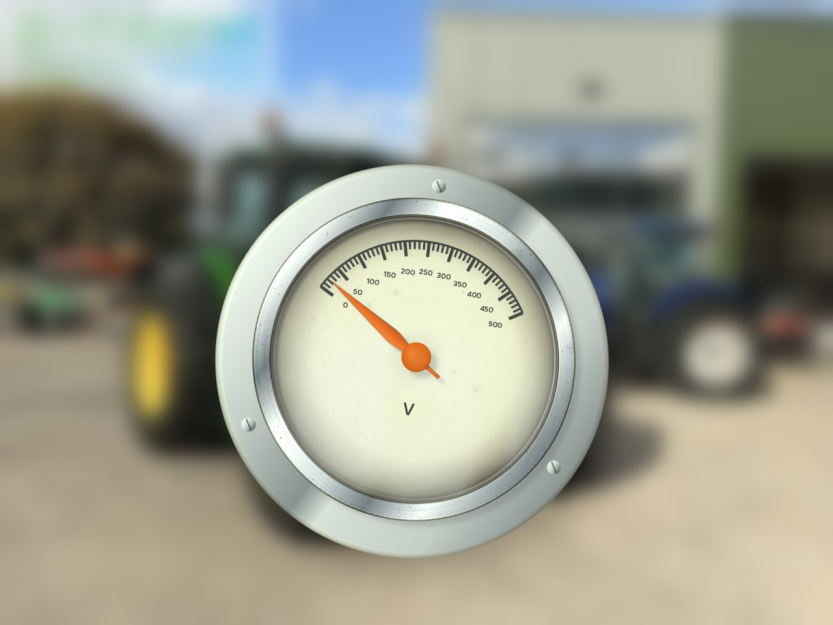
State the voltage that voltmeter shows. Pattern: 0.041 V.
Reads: 20 V
